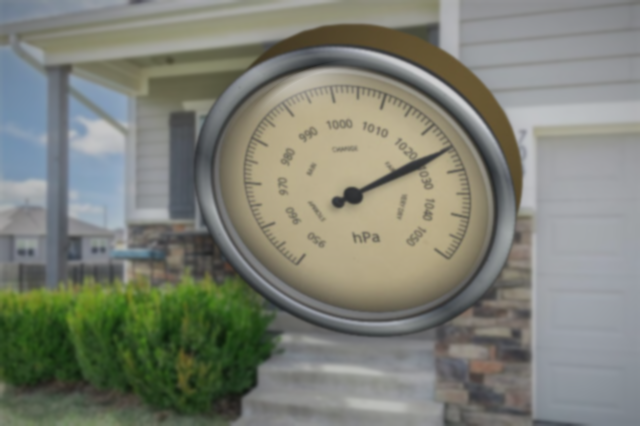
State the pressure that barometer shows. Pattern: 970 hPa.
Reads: 1025 hPa
